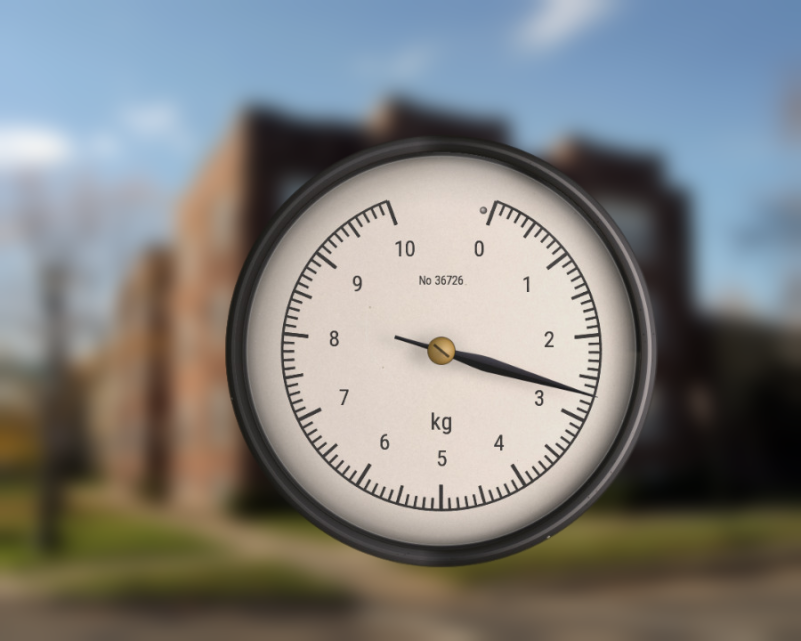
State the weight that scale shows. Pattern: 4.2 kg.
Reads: 2.7 kg
